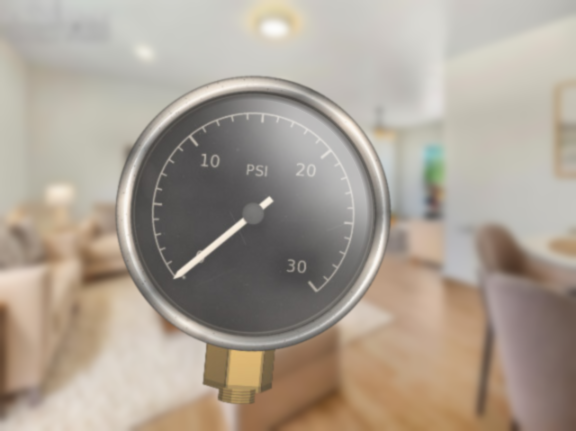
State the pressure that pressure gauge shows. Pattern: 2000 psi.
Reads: 0 psi
